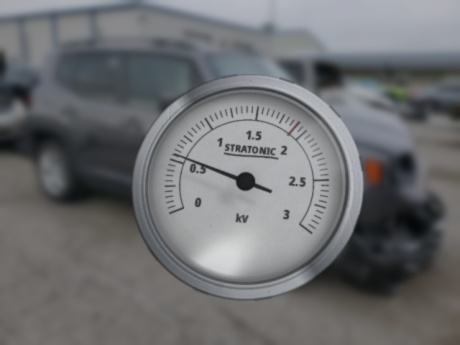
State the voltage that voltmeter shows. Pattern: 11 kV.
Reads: 0.55 kV
